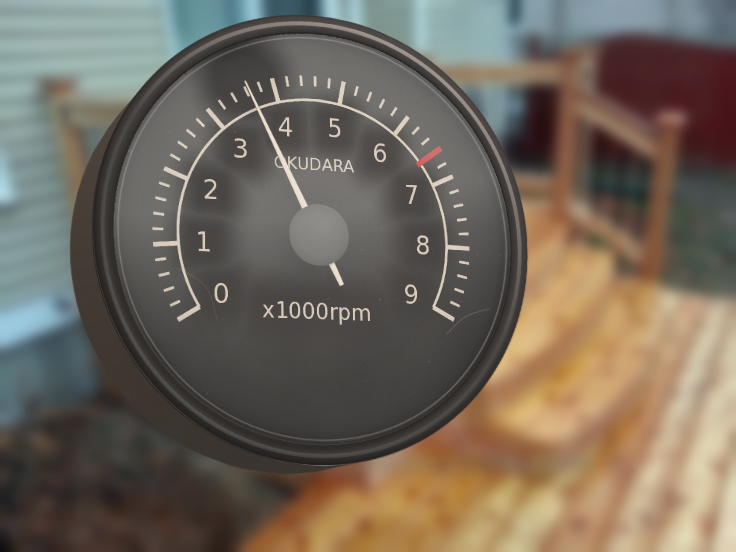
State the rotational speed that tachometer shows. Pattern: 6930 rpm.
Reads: 3600 rpm
